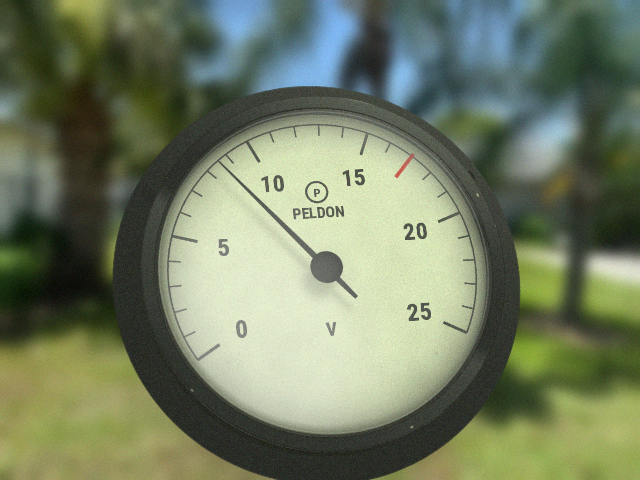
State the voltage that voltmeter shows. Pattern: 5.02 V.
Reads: 8.5 V
